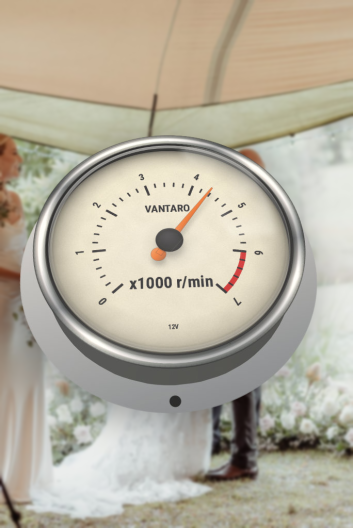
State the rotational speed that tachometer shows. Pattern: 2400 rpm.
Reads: 4400 rpm
